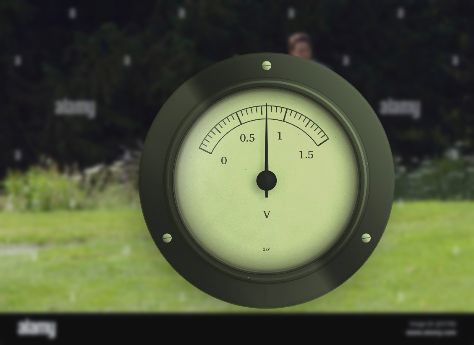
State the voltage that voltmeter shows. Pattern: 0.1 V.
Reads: 0.8 V
